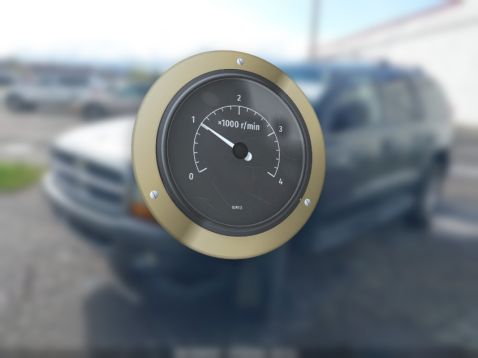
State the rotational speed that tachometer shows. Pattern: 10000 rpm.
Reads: 1000 rpm
